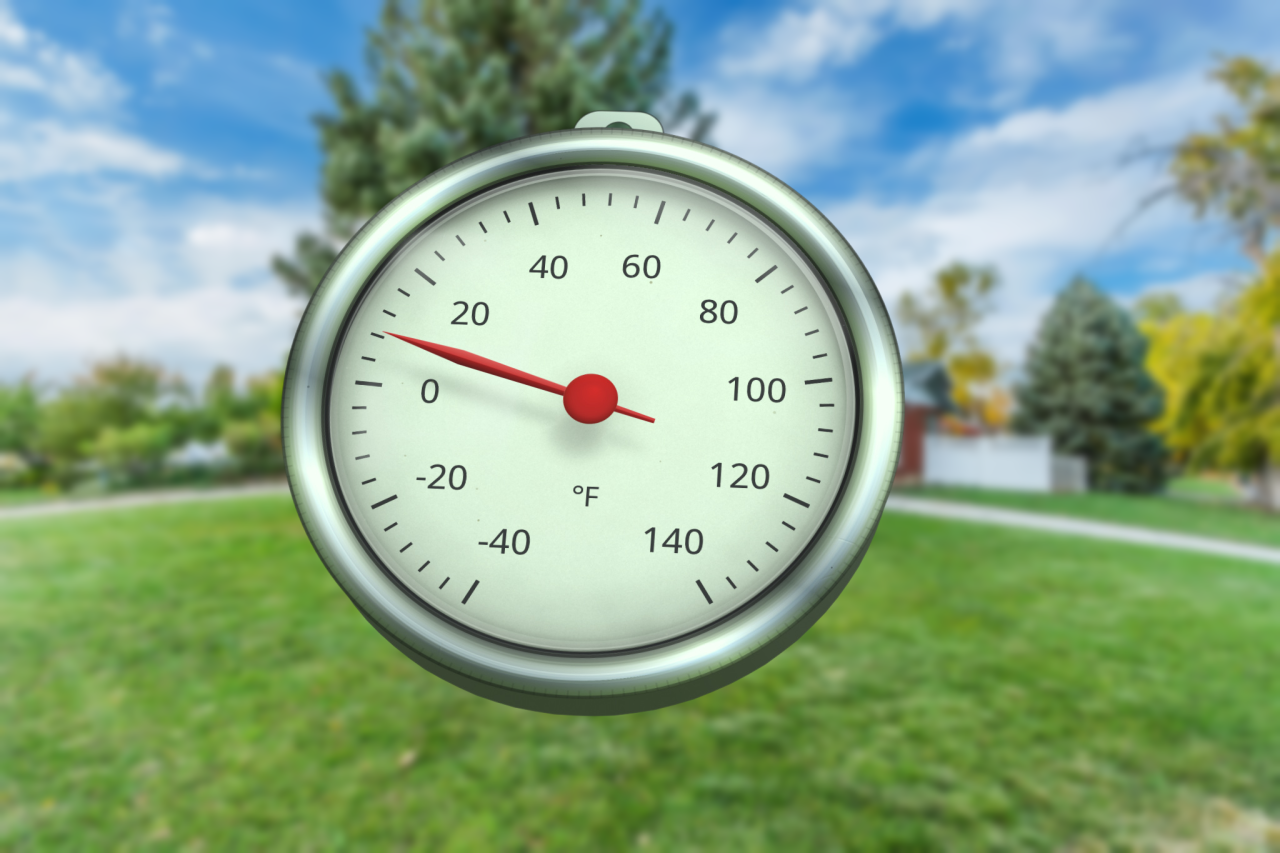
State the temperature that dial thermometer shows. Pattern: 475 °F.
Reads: 8 °F
